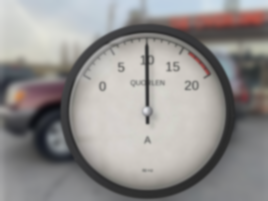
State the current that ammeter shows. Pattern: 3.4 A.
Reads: 10 A
